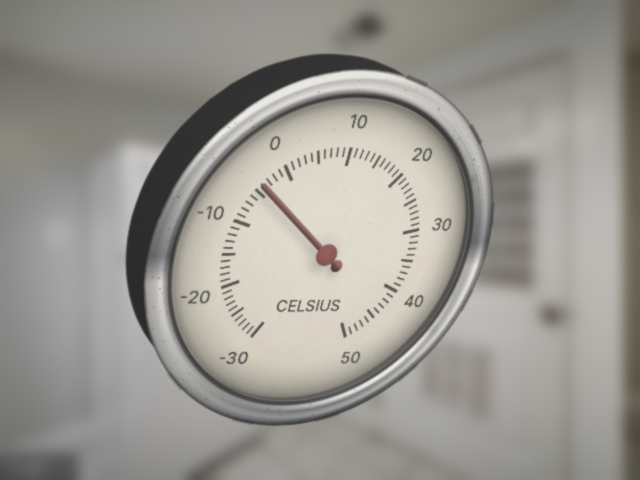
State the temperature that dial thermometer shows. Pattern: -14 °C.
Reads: -4 °C
